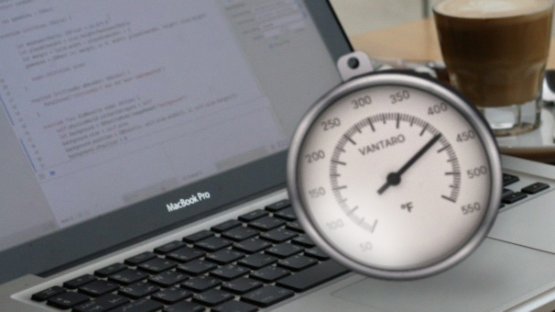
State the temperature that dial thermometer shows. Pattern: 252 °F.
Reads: 425 °F
